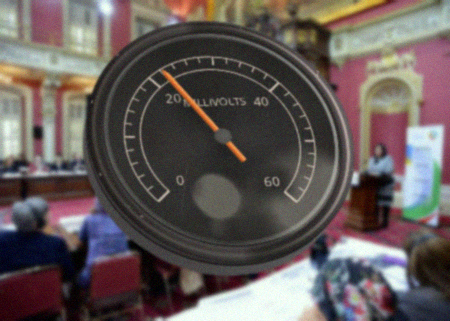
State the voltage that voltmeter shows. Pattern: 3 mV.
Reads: 22 mV
